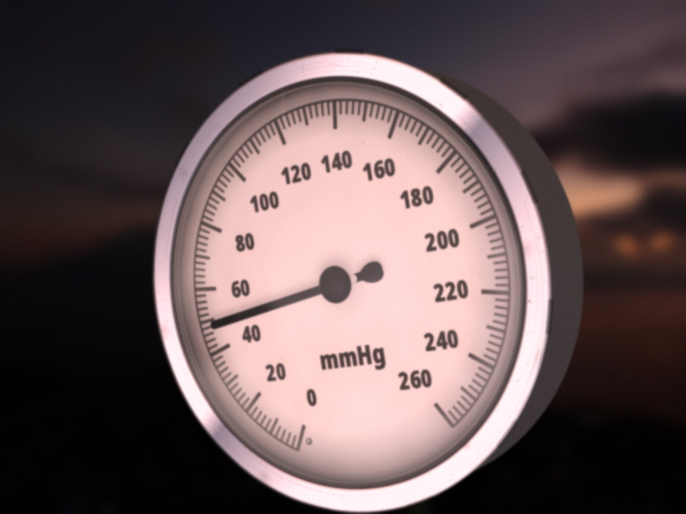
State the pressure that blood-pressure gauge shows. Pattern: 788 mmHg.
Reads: 48 mmHg
